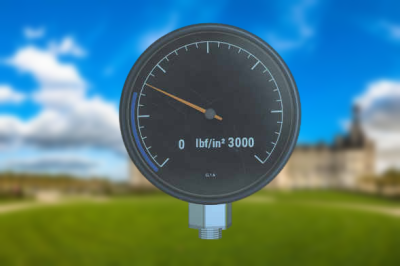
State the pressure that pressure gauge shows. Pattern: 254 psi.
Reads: 800 psi
